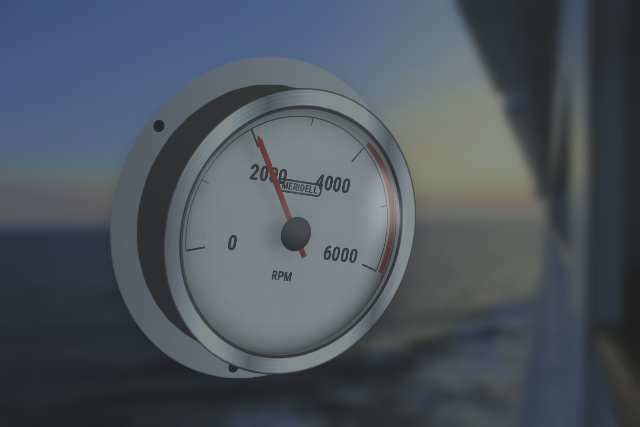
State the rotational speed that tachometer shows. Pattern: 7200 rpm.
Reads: 2000 rpm
